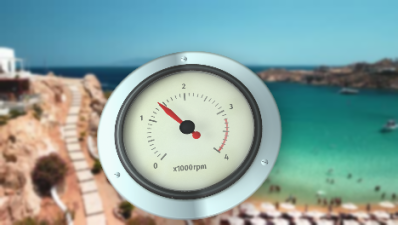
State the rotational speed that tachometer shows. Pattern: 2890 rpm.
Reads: 1400 rpm
